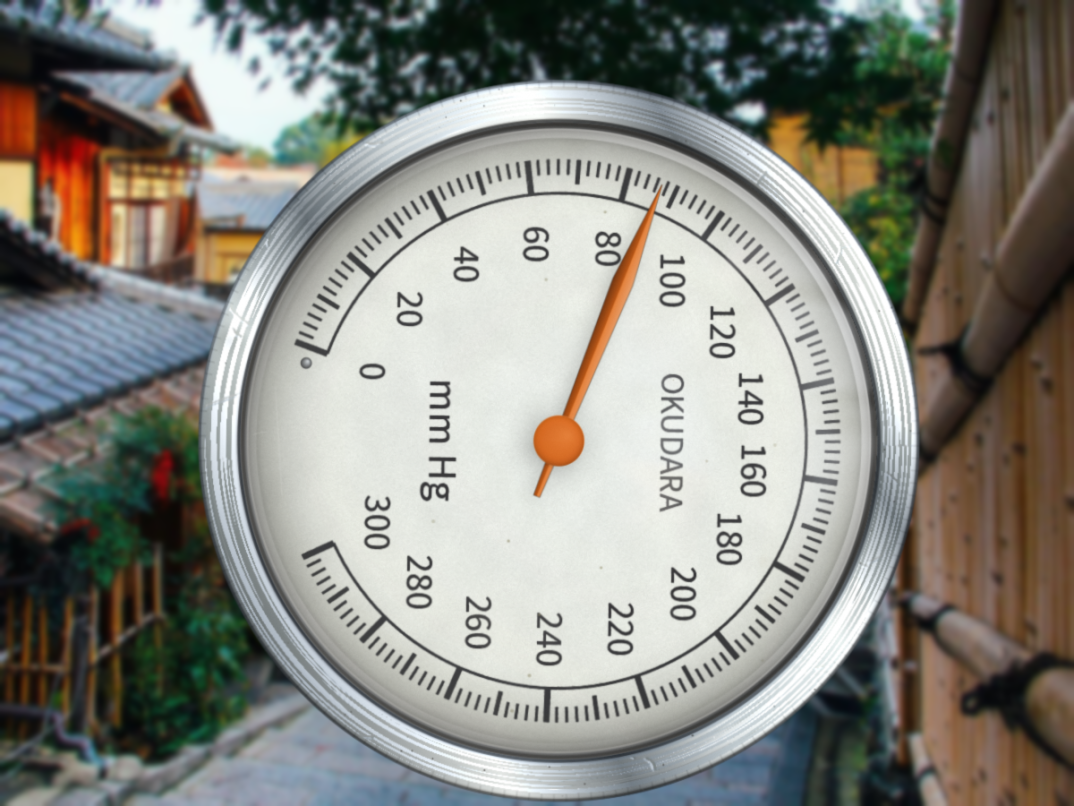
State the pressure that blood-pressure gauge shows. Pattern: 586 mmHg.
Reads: 87 mmHg
